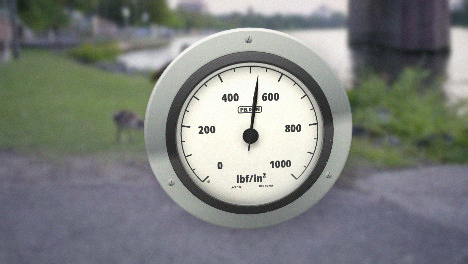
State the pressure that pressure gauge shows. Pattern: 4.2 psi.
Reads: 525 psi
